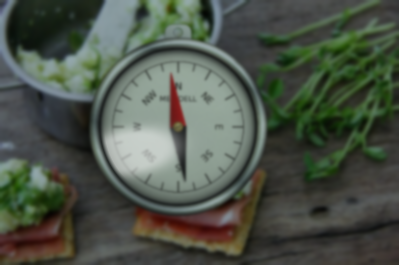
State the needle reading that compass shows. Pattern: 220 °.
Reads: 352.5 °
